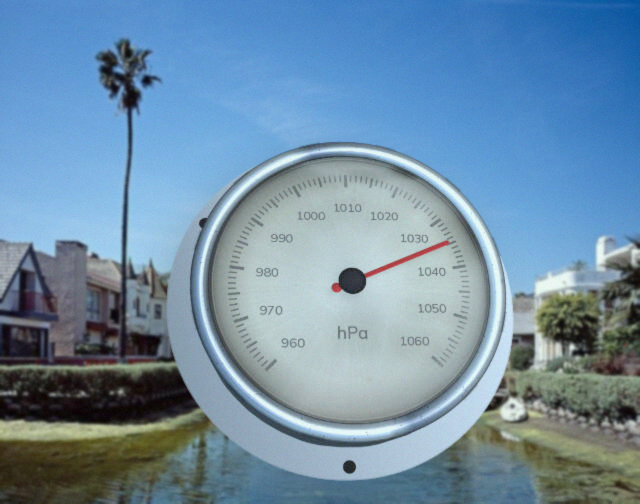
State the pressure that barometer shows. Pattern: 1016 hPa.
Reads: 1035 hPa
